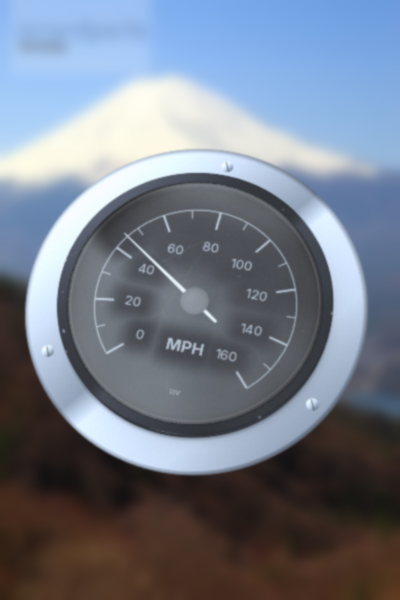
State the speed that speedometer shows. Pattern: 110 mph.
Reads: 45 mph
